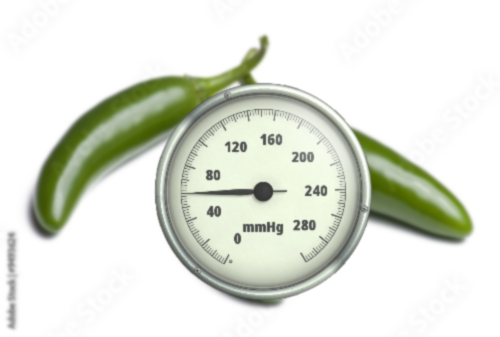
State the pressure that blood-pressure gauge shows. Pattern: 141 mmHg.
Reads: 60 mmHg
